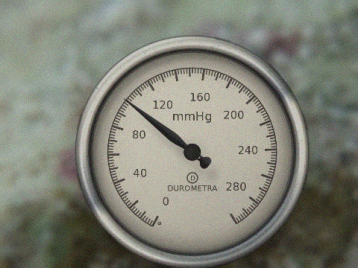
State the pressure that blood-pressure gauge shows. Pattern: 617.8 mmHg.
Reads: 100 mmHg
